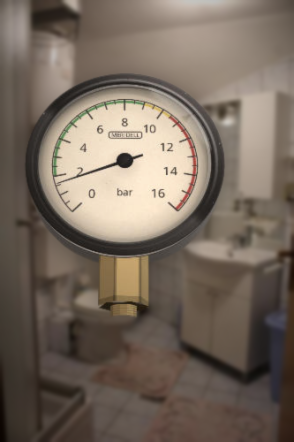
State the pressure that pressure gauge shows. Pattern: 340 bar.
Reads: 1.5 bar
